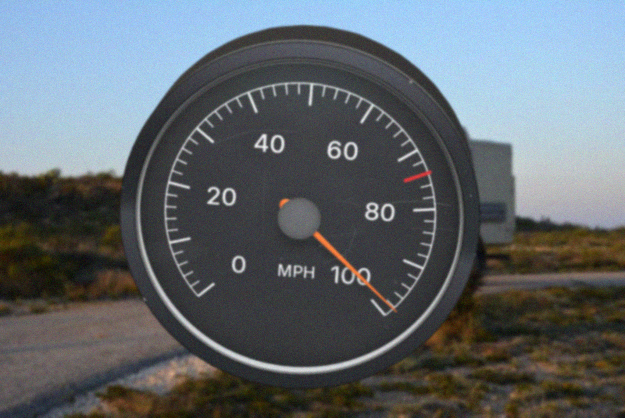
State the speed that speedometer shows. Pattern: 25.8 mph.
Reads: 98 mph
